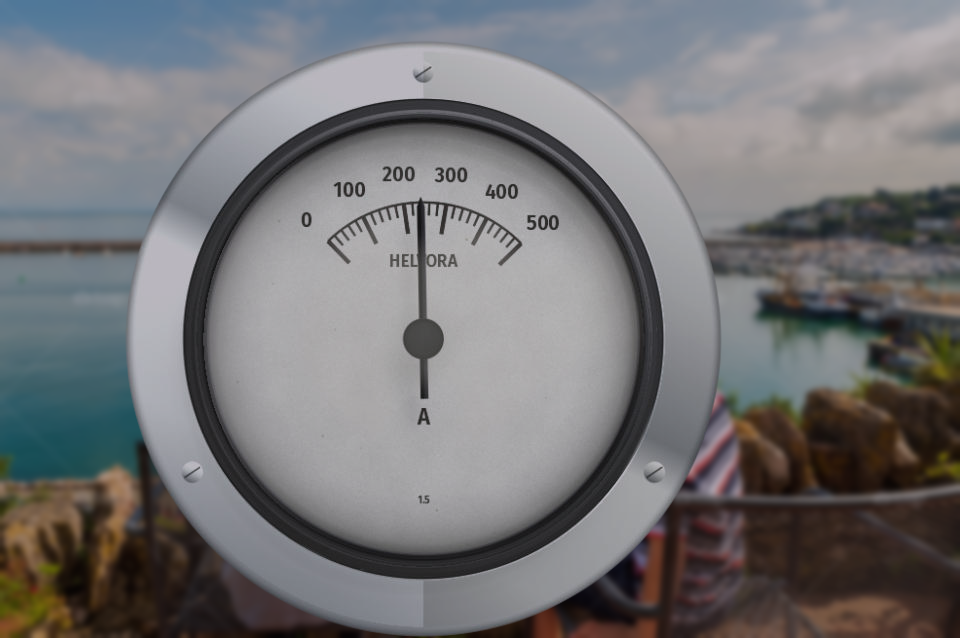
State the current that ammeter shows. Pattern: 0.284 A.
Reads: 240 A
